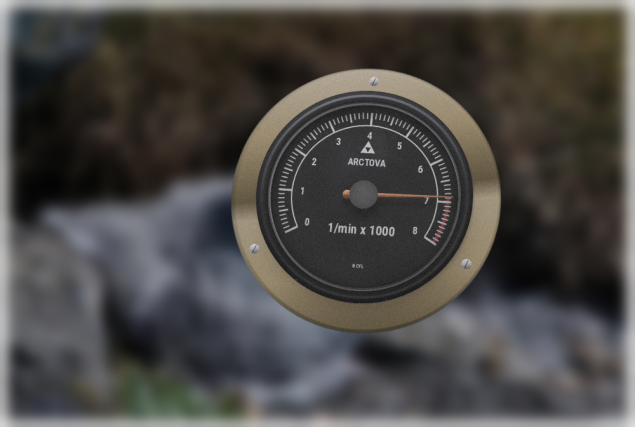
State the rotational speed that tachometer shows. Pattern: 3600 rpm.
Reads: 6900 rpm
